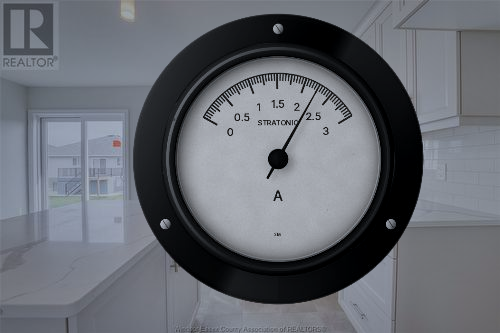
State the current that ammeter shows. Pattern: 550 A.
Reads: 2.25 A
